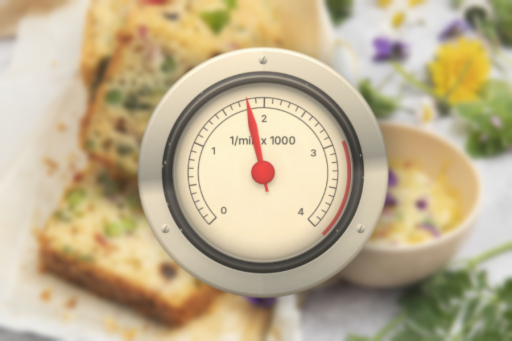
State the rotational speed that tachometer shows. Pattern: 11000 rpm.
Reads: 1800 rpm
